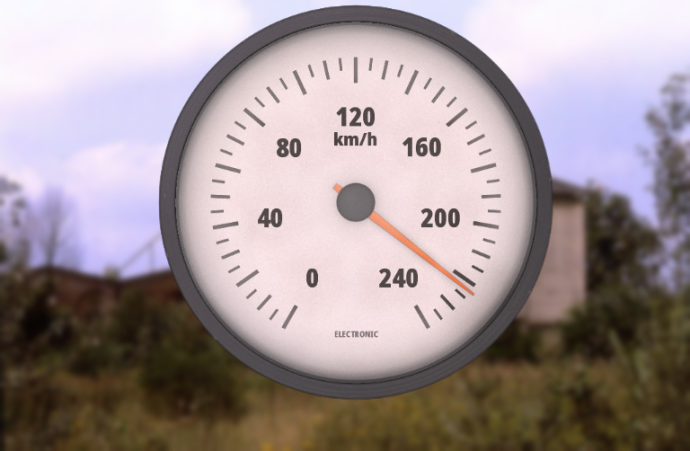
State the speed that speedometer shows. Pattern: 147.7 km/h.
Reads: 222.5 km/h
